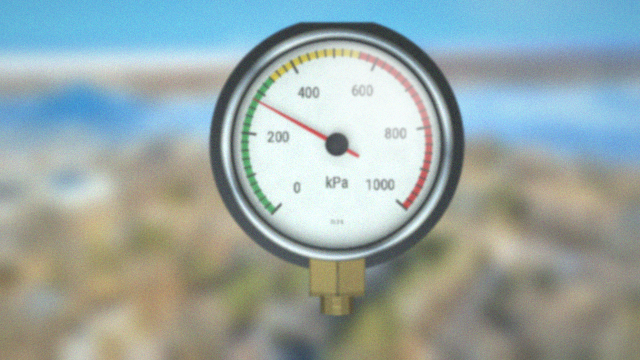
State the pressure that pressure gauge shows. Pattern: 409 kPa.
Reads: 280 kPa
